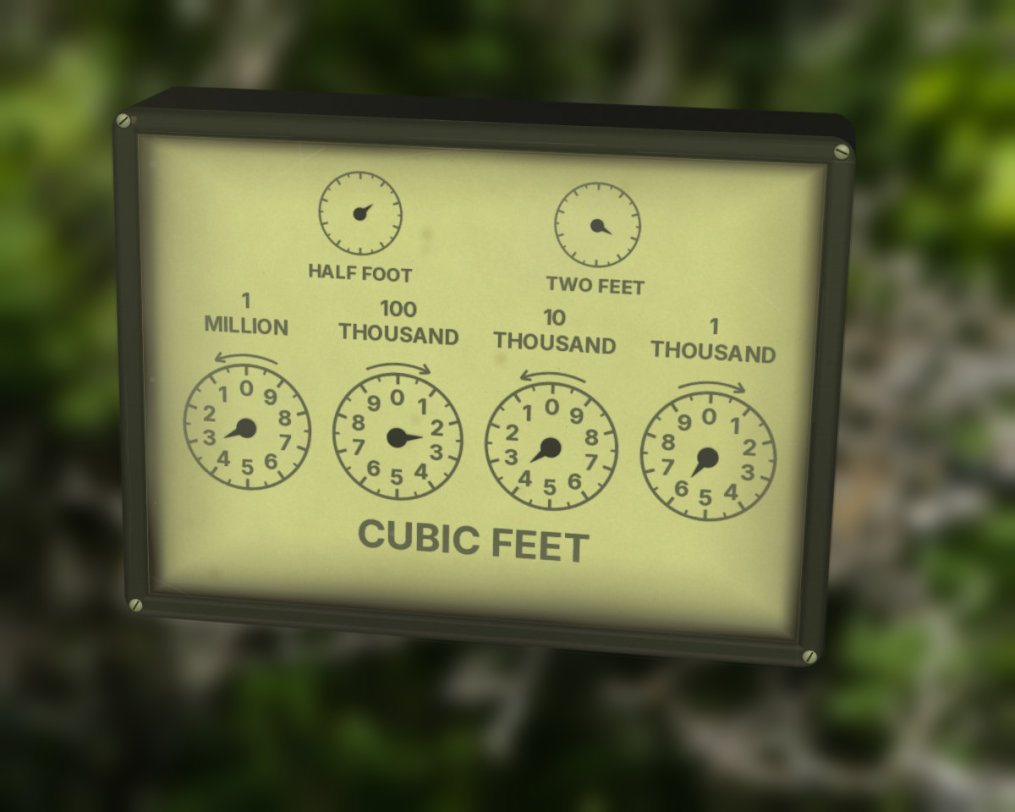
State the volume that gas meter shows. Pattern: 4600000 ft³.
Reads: 323600 ft³
